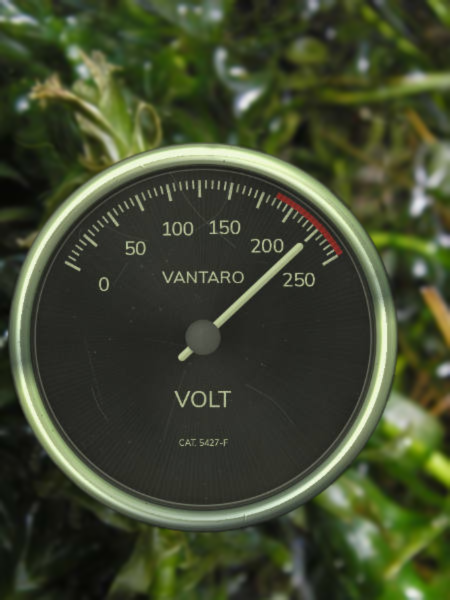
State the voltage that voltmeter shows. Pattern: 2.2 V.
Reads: 225 V
